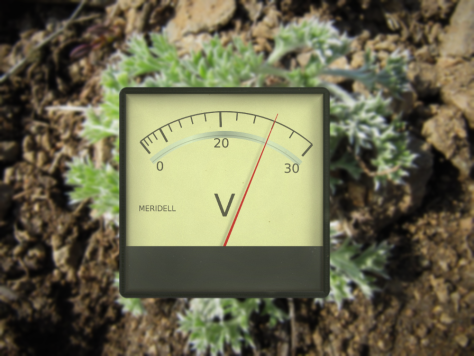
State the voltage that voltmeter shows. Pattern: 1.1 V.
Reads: 26 V
